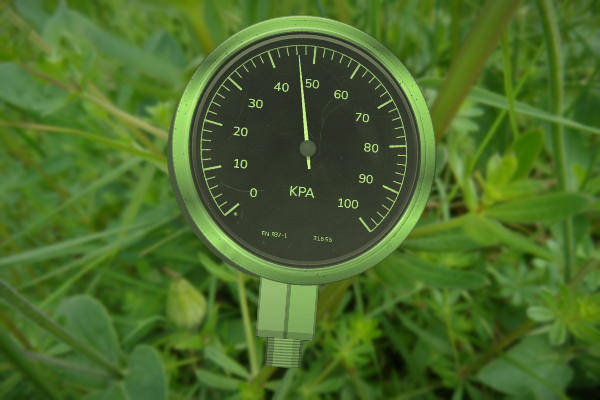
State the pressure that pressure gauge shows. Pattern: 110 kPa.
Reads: 46 kPa
